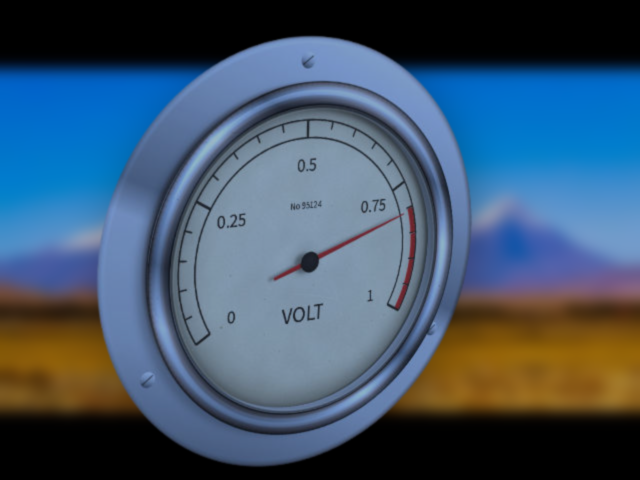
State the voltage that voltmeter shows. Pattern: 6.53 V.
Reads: 0.8 V
